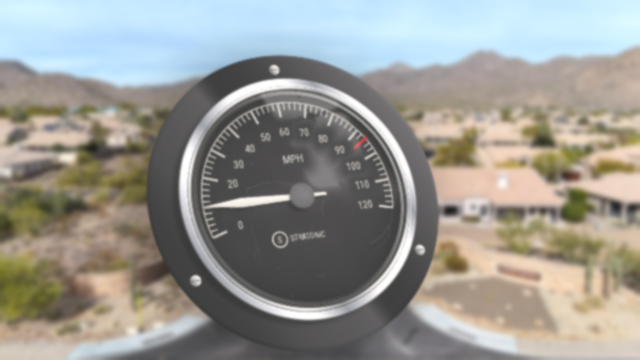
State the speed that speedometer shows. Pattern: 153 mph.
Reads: 10 mph
